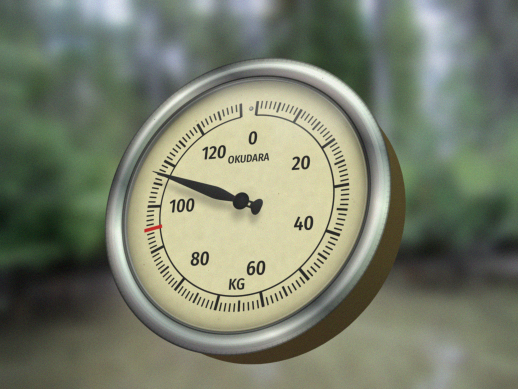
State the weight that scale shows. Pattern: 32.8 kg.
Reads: 107 kg
